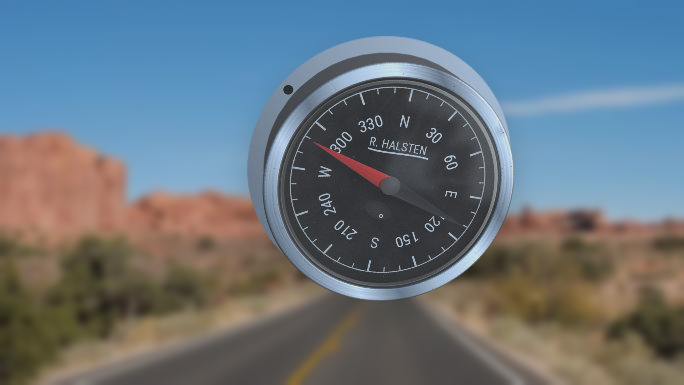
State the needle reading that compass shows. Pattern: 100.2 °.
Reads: 290 °
